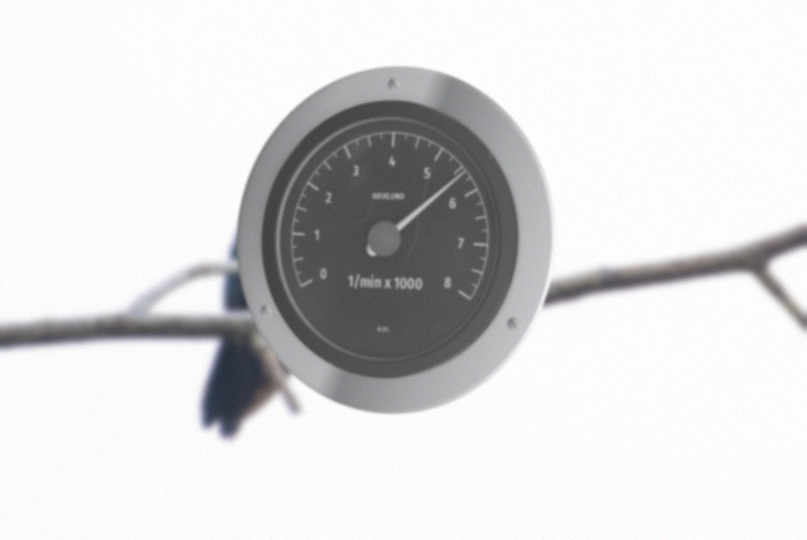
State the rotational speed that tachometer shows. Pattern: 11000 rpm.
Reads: 5625 rpm
